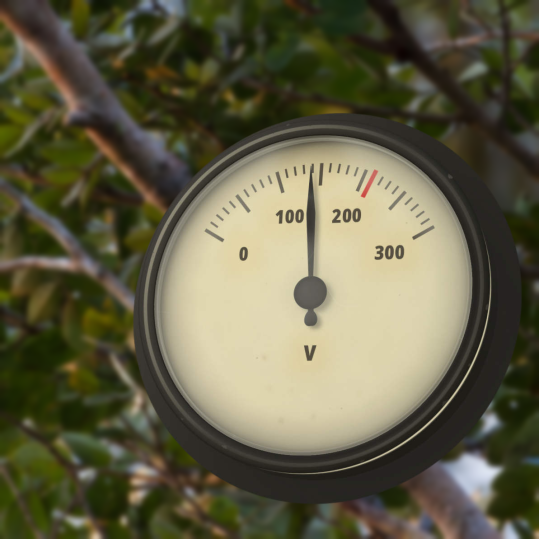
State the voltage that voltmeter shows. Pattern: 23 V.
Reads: 140 V
